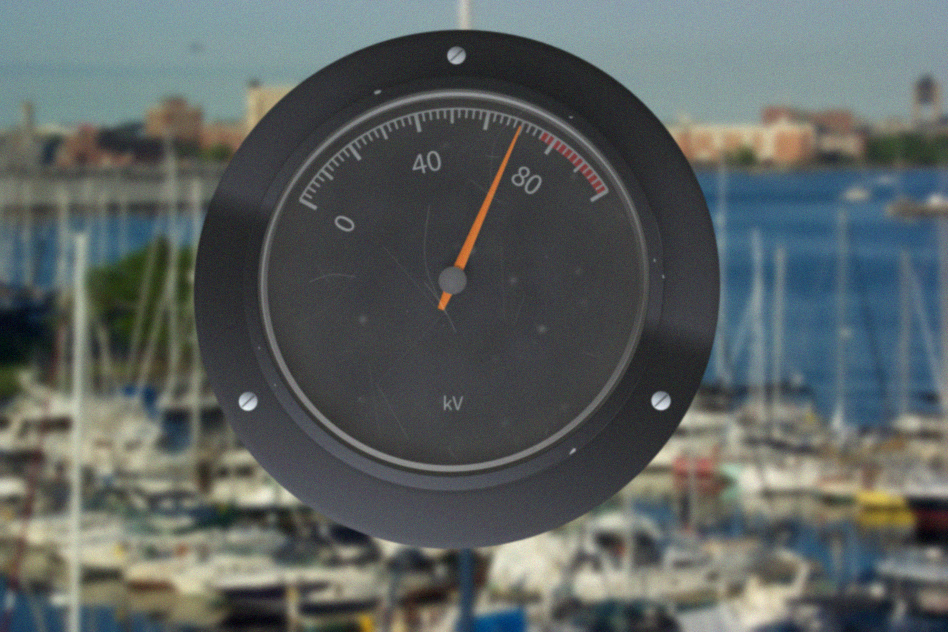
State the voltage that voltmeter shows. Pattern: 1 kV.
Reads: 70 kV
